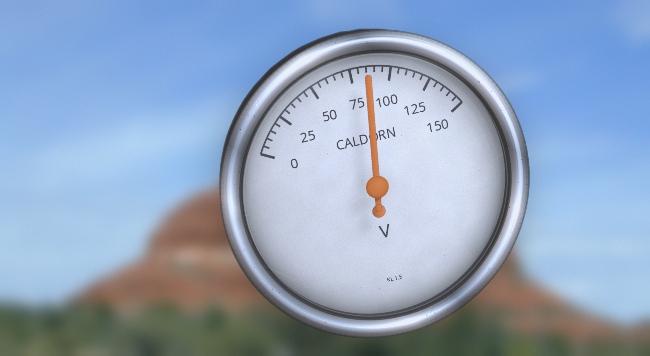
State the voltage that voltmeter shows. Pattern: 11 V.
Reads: 85 V
